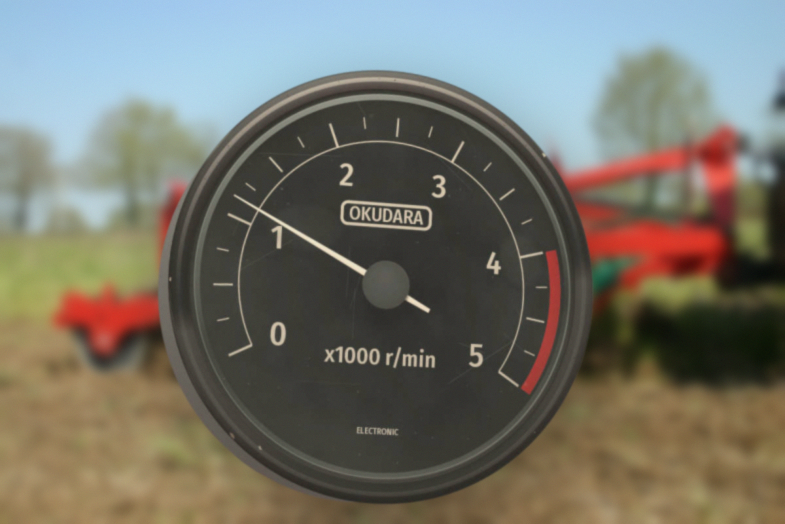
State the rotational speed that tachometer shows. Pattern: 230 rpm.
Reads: 1125 rpm
